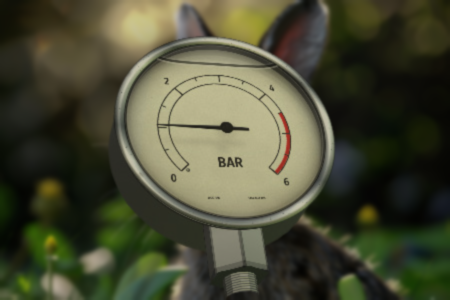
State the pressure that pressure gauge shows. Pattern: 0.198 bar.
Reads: 1 bar
